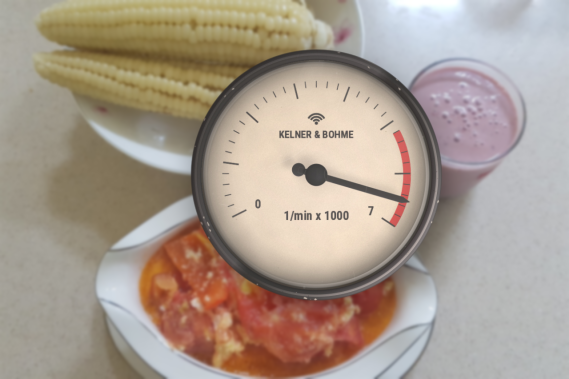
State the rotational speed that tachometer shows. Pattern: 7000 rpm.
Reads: 6500 rpm
